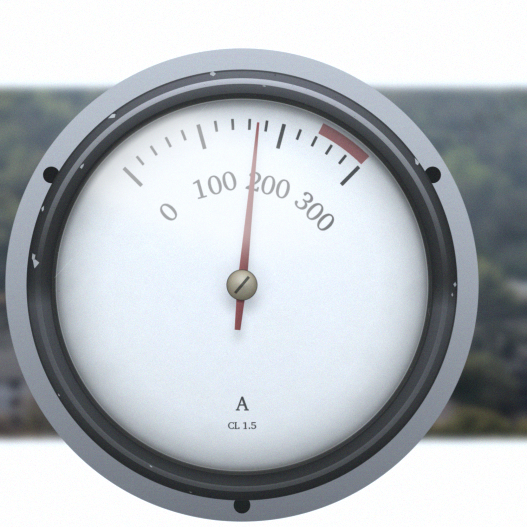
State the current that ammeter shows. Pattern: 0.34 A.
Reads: 170 A
